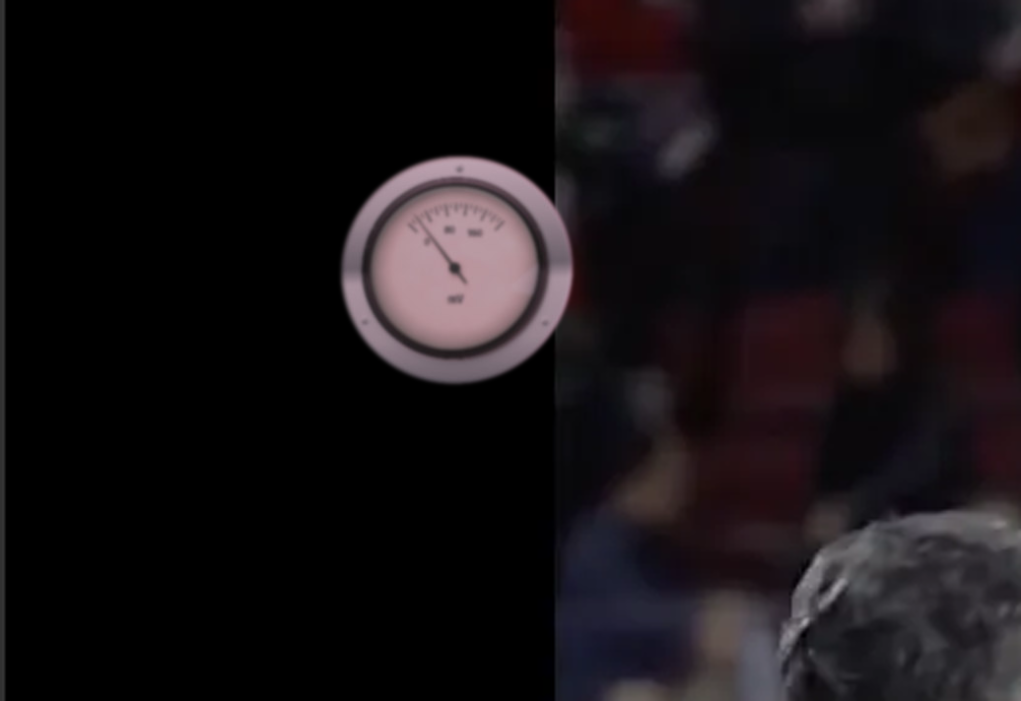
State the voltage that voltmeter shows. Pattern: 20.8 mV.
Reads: 20 mV
